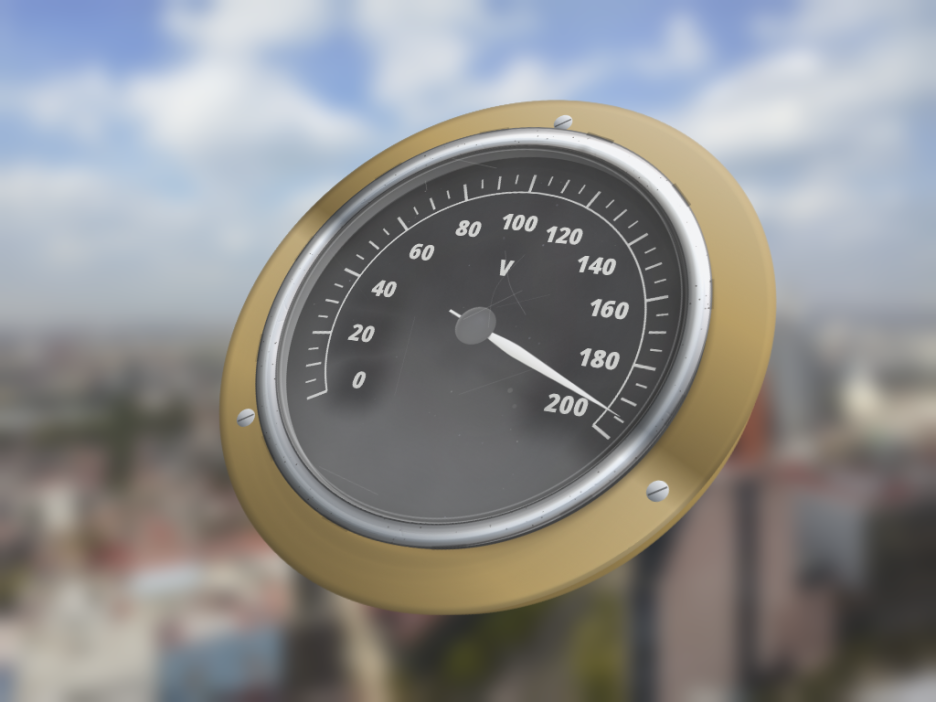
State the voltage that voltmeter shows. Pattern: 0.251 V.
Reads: 195 V
